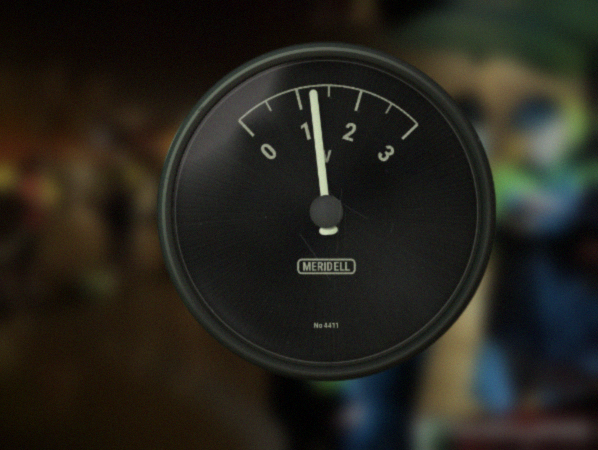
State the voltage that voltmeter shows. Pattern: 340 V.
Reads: 1.25 V
